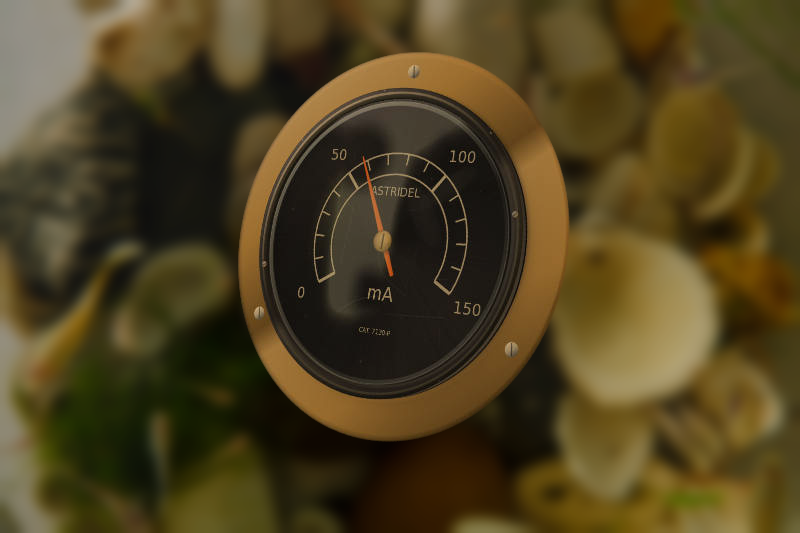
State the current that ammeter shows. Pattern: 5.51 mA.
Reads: 60 mA
